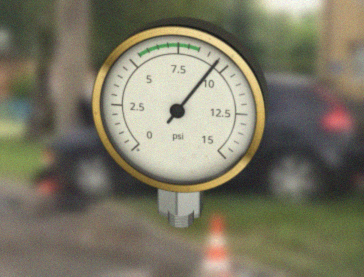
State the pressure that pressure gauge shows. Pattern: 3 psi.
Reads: 9.5 psi
